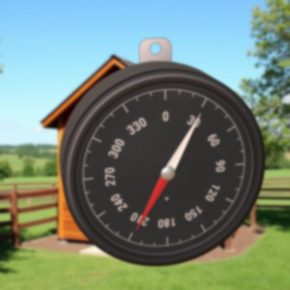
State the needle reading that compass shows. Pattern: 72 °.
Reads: 210 °
